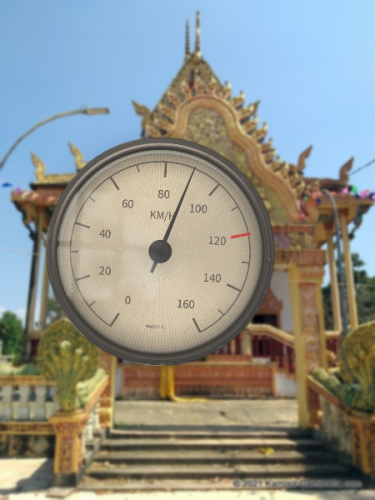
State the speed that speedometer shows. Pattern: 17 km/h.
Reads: 90 km/h
